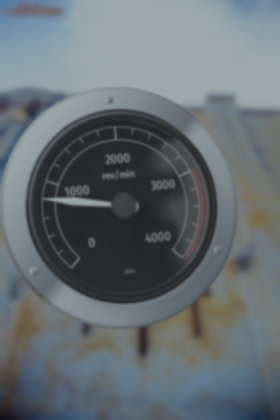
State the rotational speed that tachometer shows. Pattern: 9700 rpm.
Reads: 800 rpm
